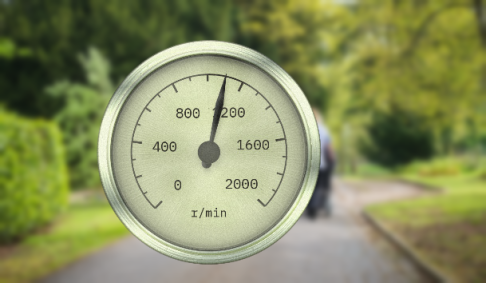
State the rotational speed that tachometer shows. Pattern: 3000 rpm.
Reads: 1100 rpm
